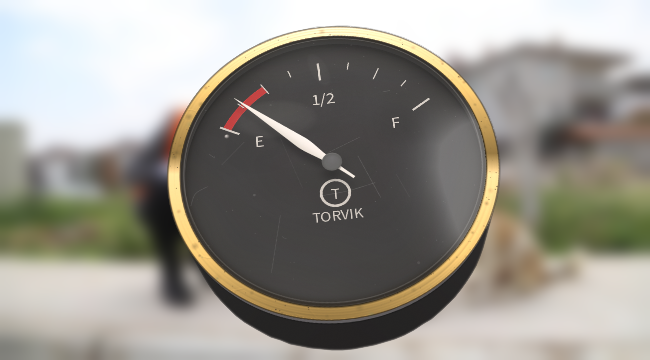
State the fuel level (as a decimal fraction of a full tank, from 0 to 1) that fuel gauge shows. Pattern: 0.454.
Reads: 0.125
